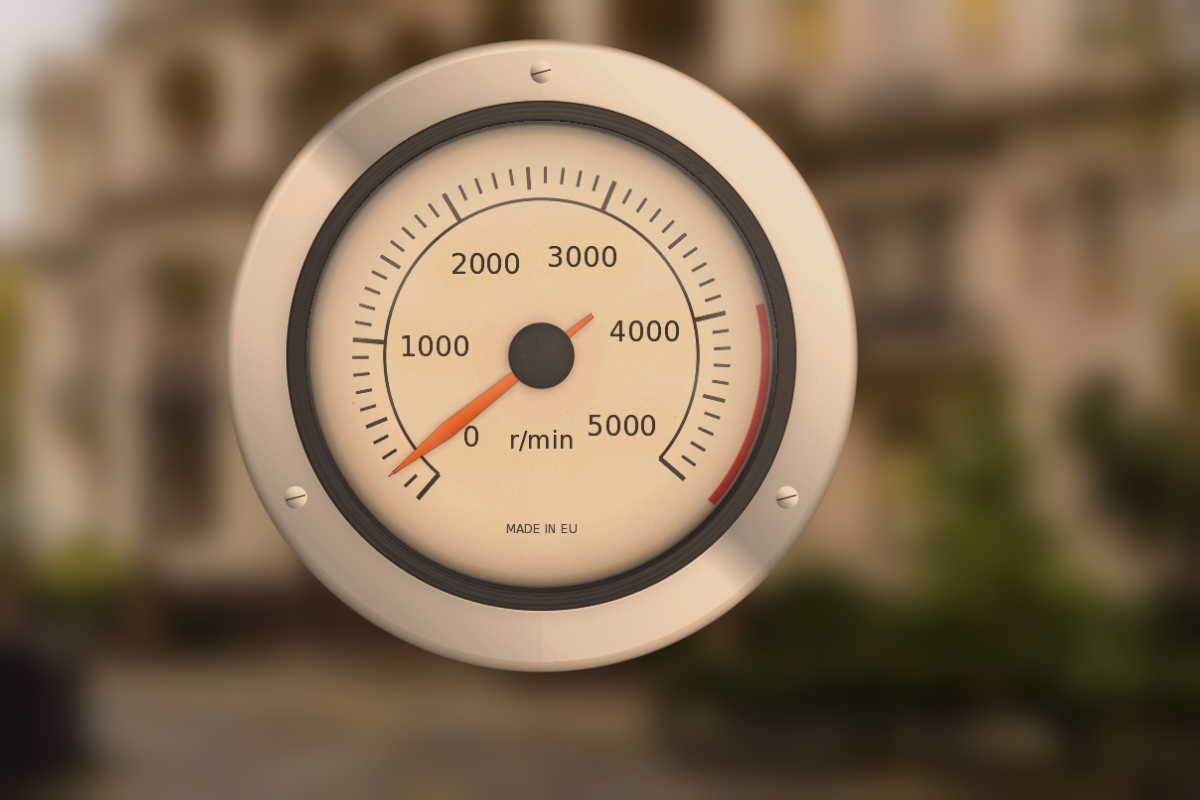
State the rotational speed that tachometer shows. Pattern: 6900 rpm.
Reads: 200 rpm
